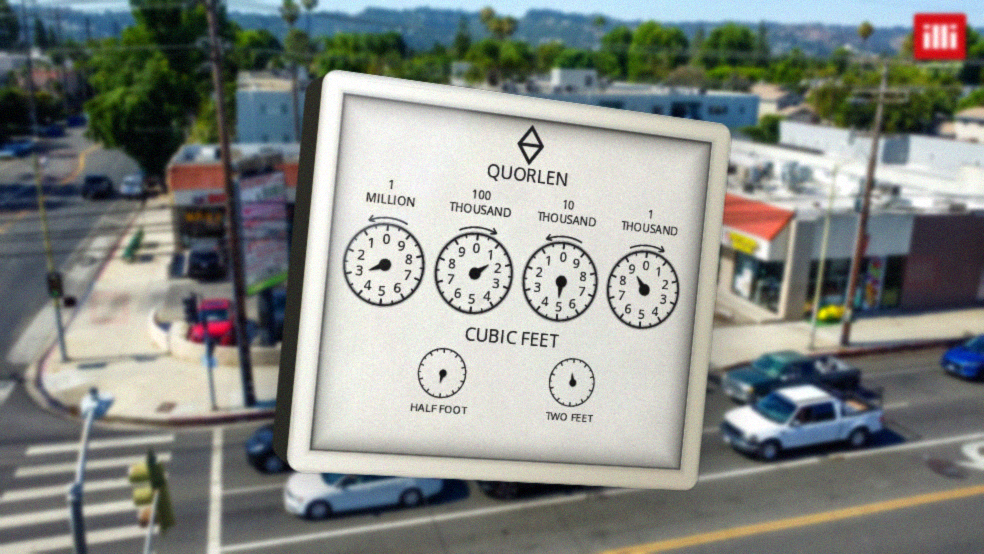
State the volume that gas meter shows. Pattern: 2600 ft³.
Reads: 314900 ft³
